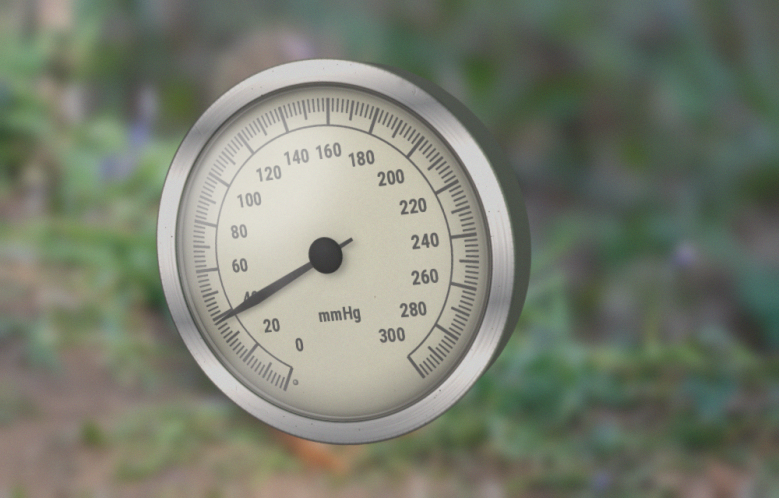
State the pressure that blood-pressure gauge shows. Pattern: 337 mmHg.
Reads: 38 mmHg
